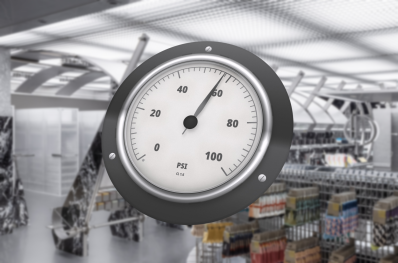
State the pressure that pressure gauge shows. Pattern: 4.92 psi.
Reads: 58 psi
